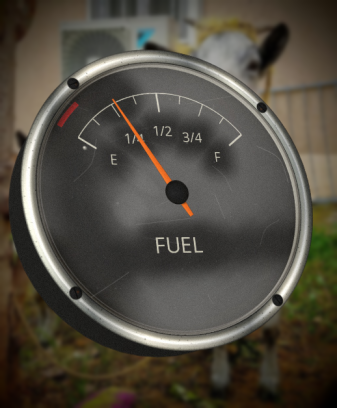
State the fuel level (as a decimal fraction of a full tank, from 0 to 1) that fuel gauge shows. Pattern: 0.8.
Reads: 0.25
